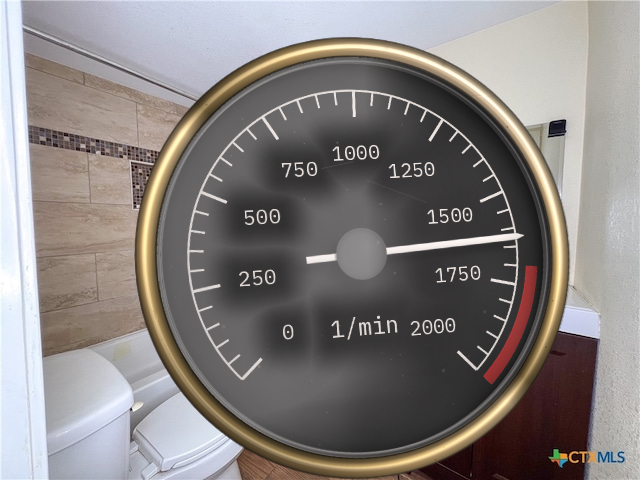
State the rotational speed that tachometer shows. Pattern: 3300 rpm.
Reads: 1625 rpm
